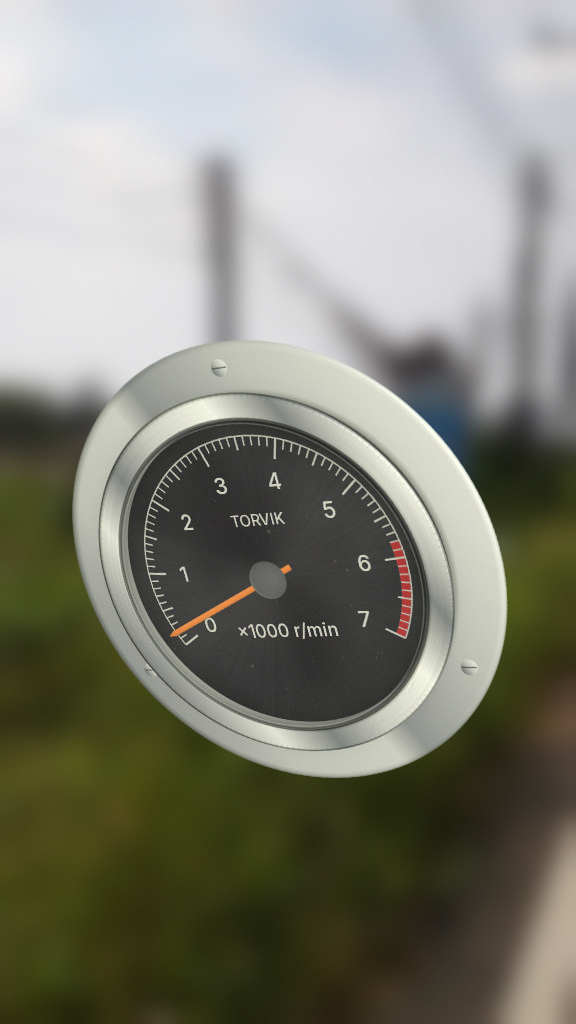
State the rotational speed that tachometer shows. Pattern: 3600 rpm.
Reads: 200 rpm
